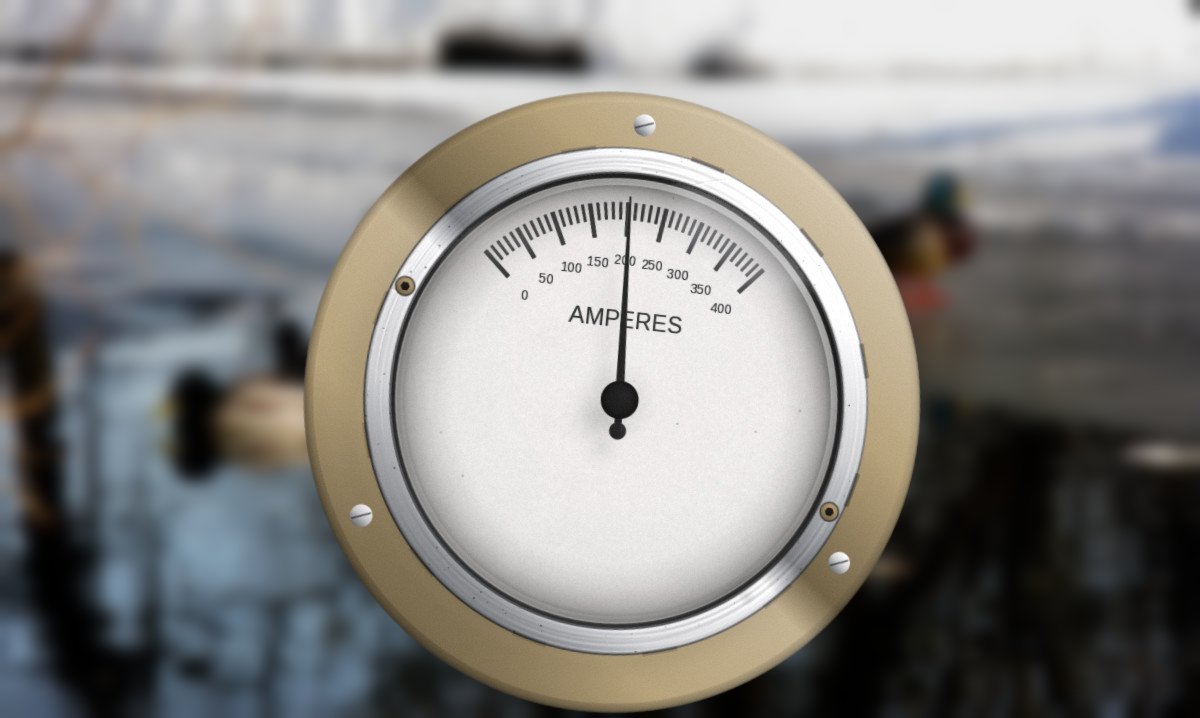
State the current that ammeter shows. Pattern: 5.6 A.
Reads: 200 A
